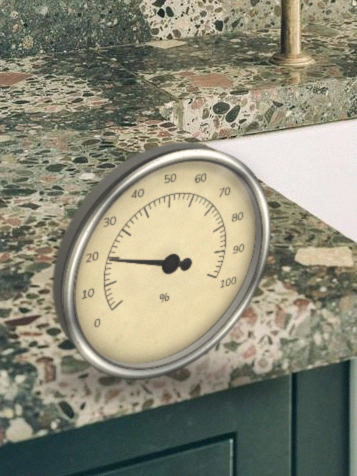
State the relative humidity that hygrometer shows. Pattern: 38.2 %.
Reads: 20 %
